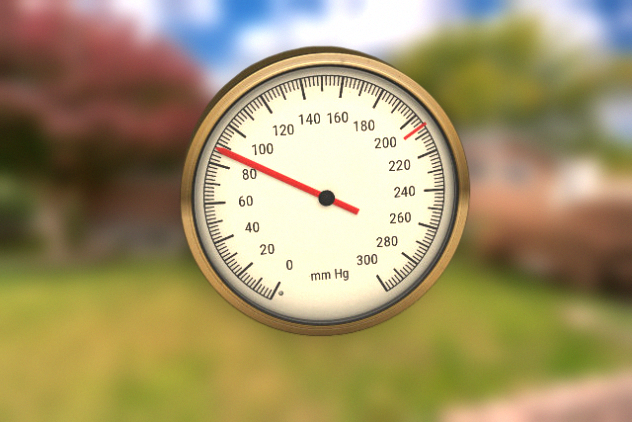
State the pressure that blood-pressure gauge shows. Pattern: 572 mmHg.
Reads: 88 mmHg
